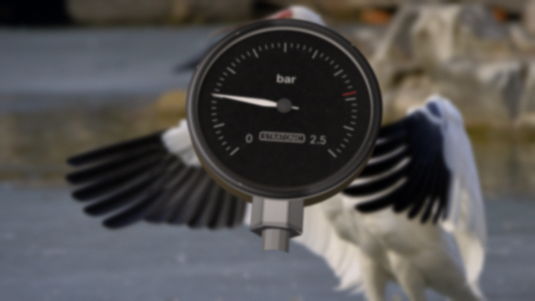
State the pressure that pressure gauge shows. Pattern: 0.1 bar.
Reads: 0.5 bar
